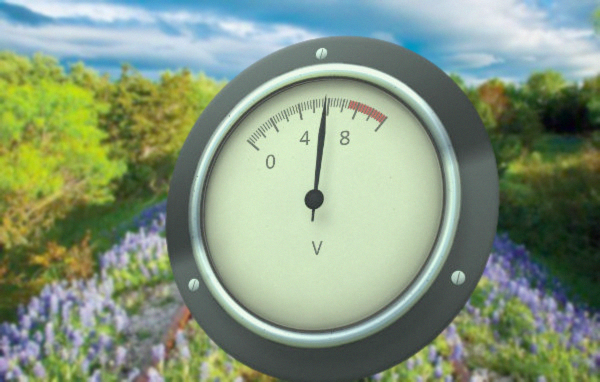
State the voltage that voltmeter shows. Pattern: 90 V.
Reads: 6 V
